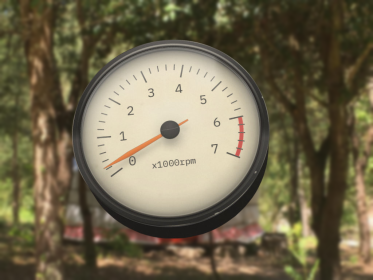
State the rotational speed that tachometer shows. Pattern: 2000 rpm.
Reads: 200 rpm
